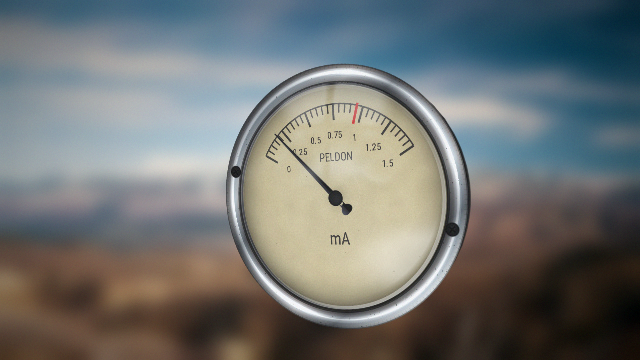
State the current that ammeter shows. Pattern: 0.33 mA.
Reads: 0.2 mA
